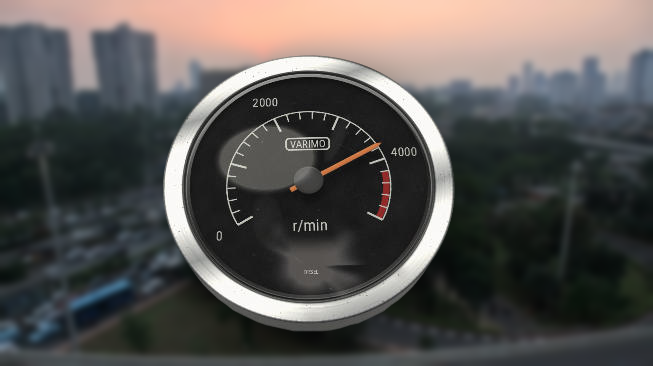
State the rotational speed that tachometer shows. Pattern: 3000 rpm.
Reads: 3800 rpm
